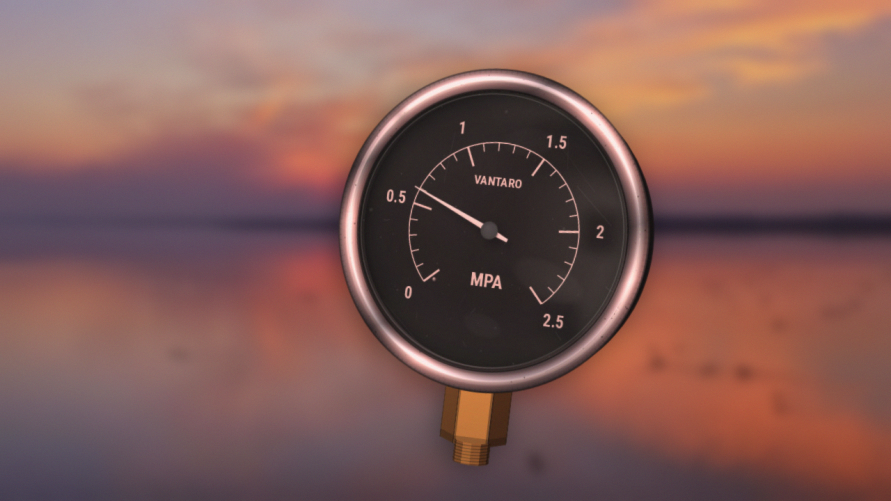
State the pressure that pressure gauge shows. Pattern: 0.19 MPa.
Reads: 0.6 MPa
